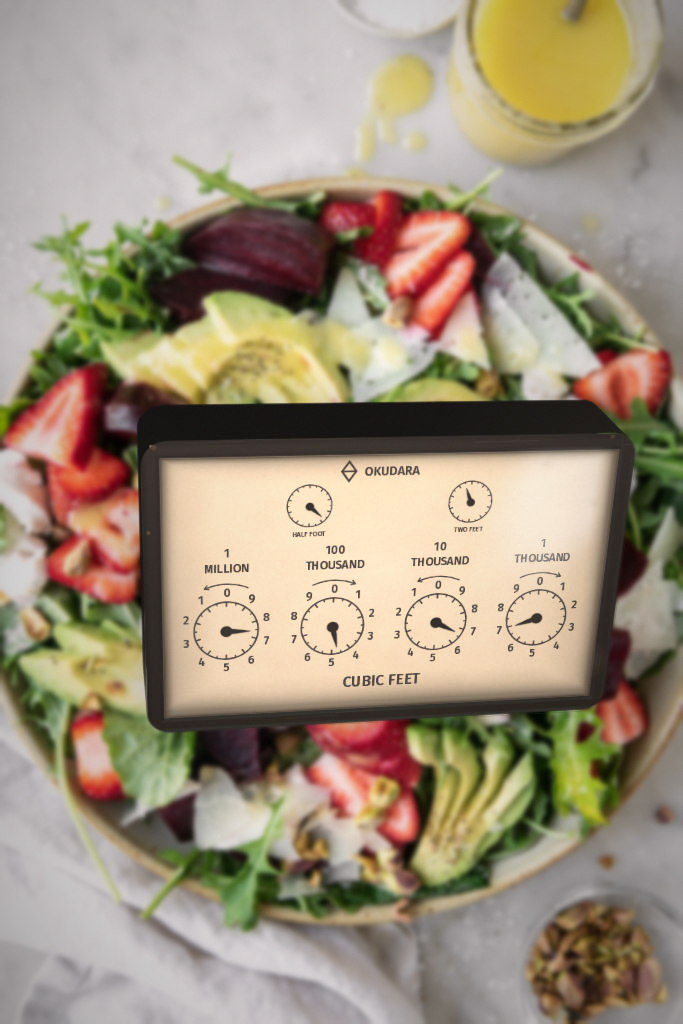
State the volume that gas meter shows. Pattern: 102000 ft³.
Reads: 746700 ft³
